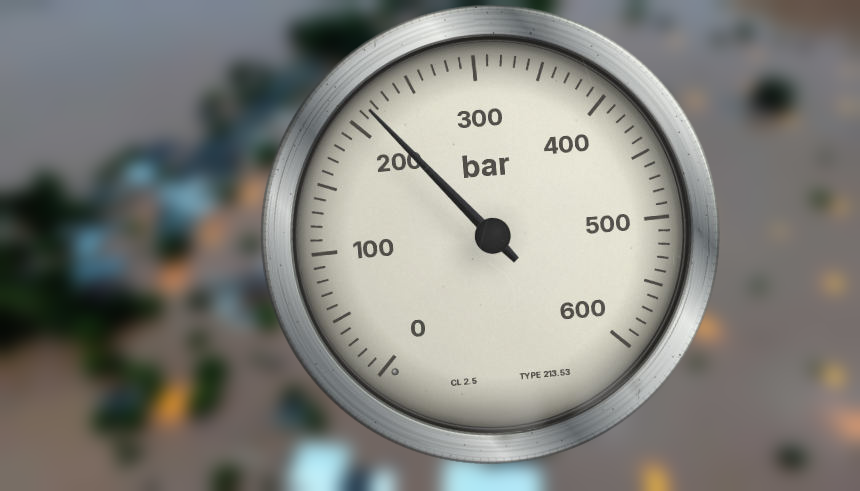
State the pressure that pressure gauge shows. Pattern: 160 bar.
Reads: 215 bar
